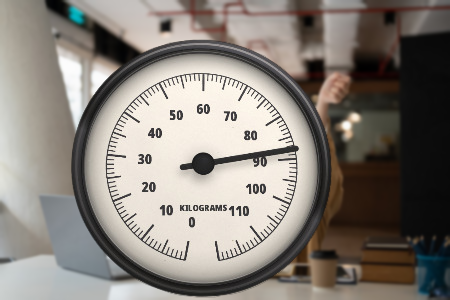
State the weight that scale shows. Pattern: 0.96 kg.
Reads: 88 kg
